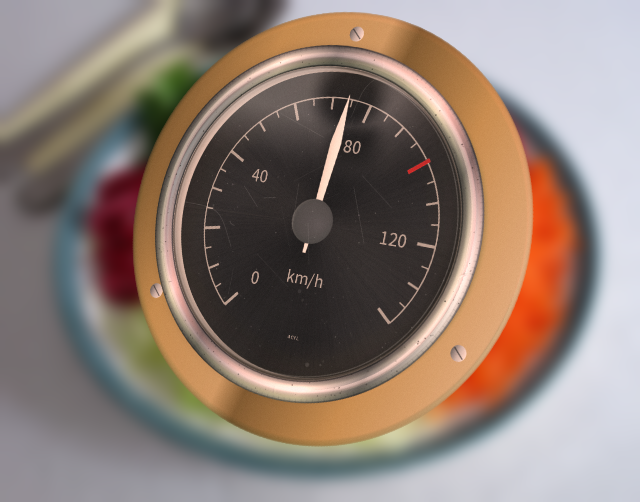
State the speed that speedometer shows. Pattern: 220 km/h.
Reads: 75 km/h
